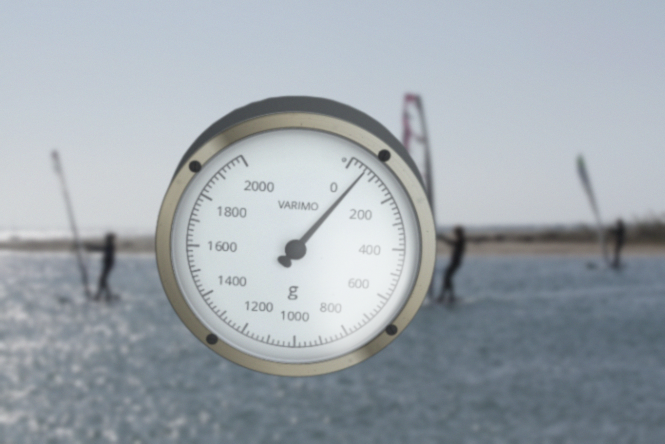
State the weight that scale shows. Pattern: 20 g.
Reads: 60 g
